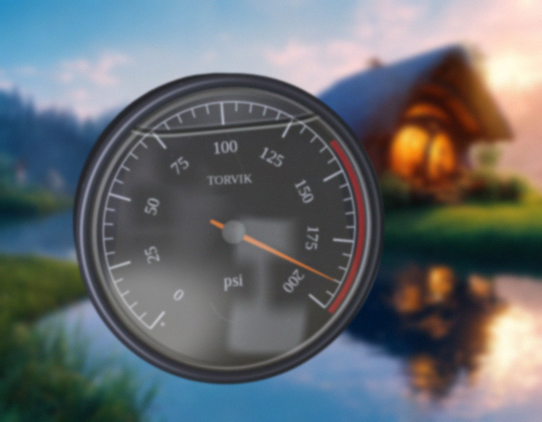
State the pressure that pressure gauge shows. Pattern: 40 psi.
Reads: 190 psi
